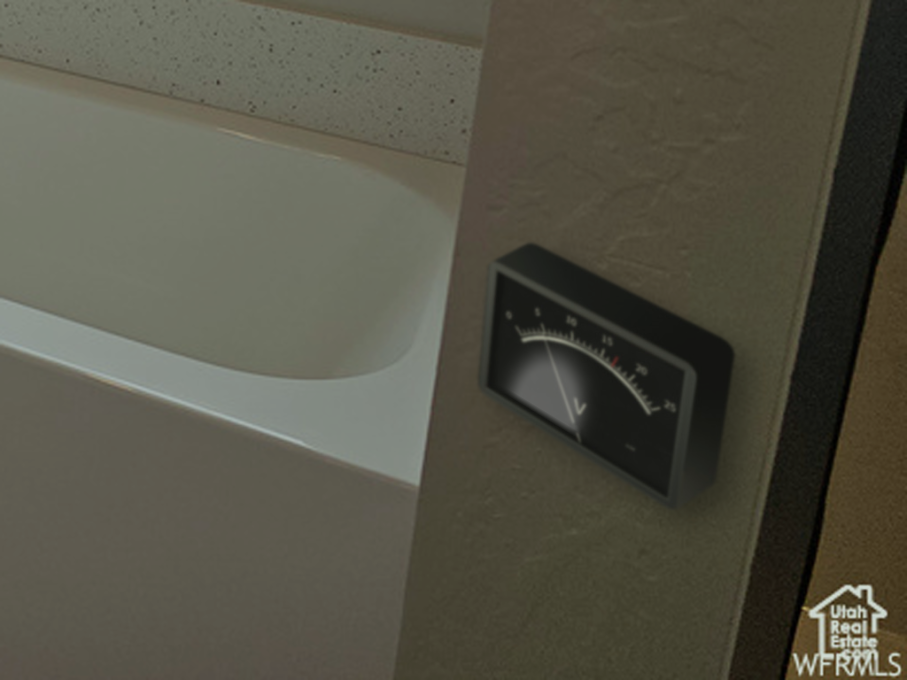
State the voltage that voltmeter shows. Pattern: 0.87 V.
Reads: 5 V
